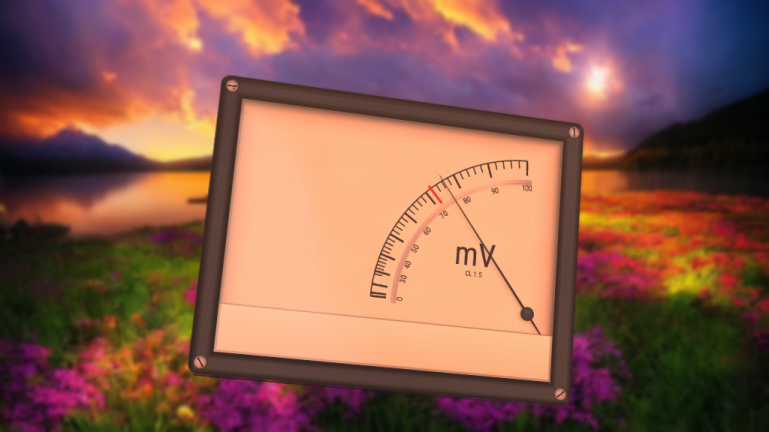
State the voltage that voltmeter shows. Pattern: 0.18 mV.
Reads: 76 mV
